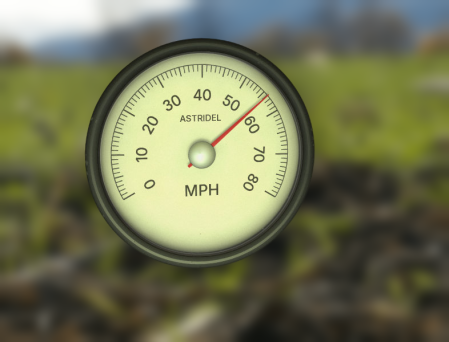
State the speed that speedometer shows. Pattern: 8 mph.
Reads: 56 mph
